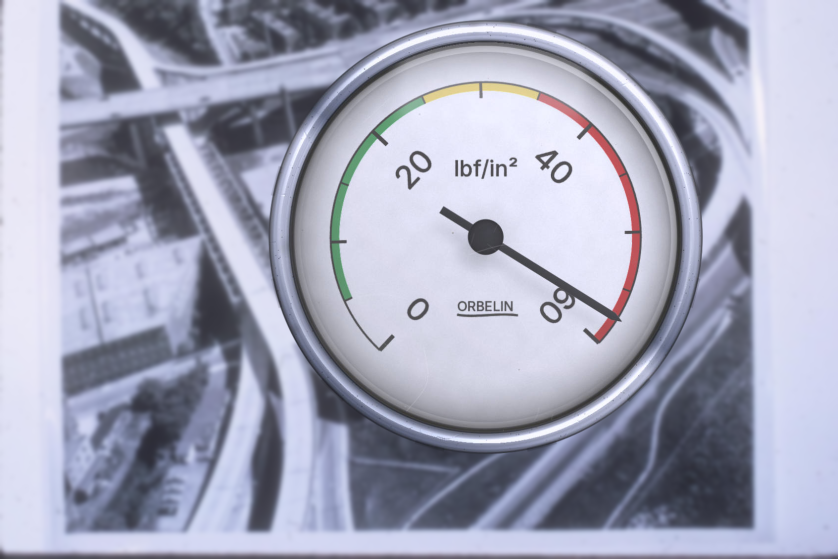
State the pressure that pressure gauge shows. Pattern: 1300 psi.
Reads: 57.5 psi
